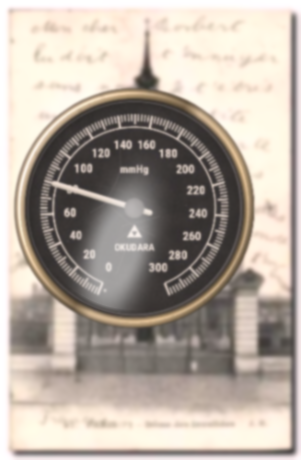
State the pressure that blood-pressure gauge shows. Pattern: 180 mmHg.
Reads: 80 mmHg
